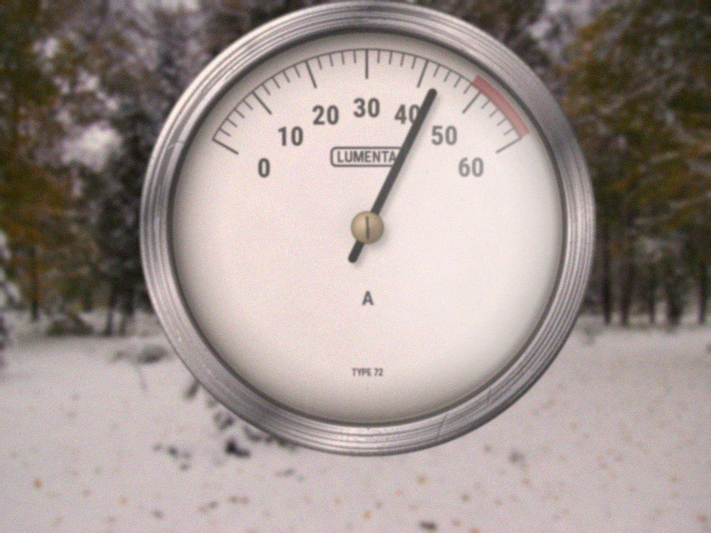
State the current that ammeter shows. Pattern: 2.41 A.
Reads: 43 A
